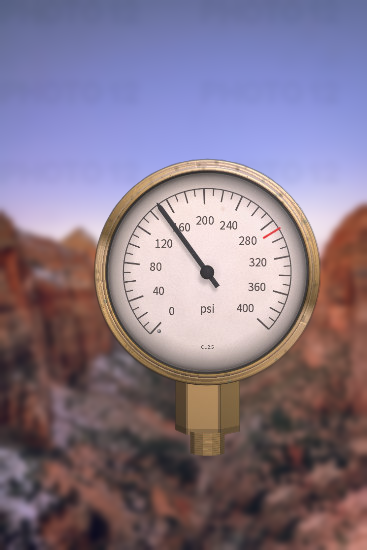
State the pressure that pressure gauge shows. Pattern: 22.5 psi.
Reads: 150 psi
